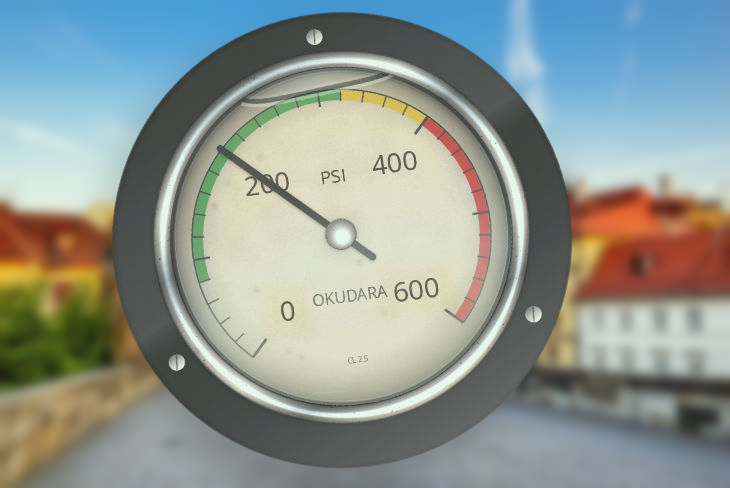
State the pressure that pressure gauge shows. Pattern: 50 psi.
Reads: 200 psi
